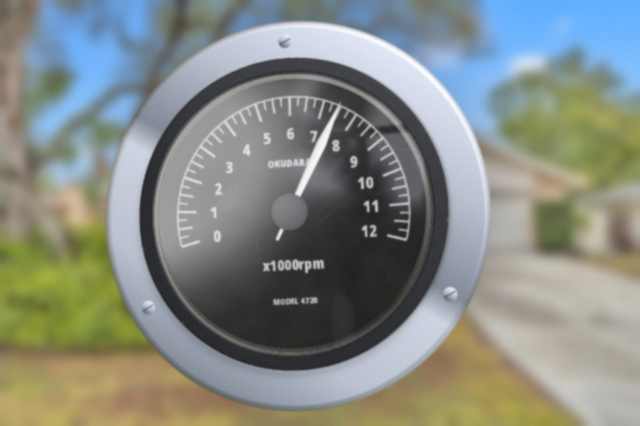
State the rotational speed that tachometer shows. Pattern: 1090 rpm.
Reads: 7500 rpm
